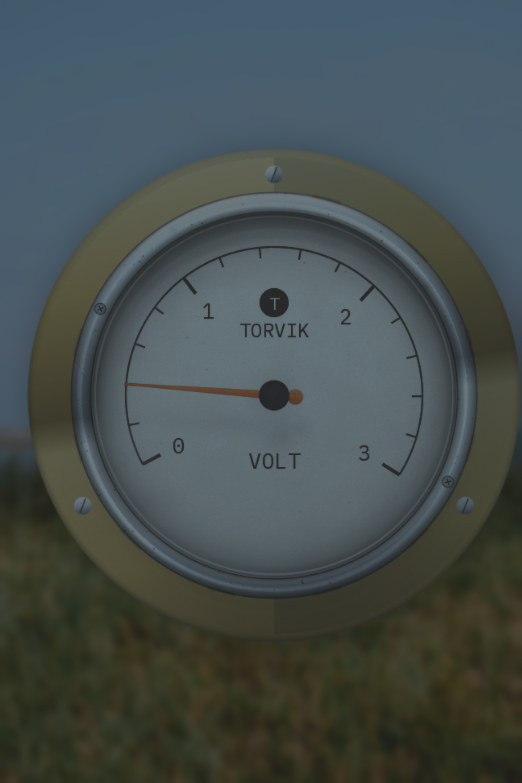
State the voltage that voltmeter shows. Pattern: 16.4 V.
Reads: 0.4 V
